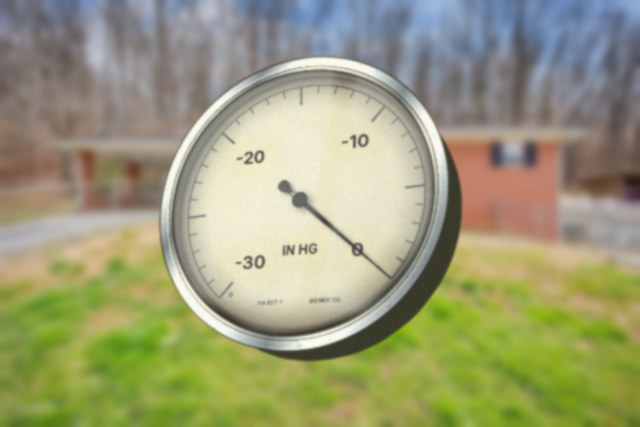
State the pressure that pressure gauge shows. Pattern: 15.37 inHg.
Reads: 0 inHg
